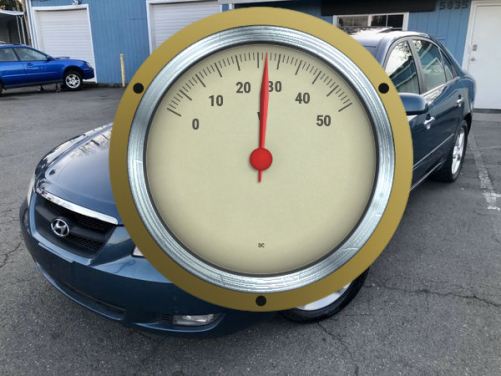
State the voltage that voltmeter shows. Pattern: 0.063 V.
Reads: 27 V
